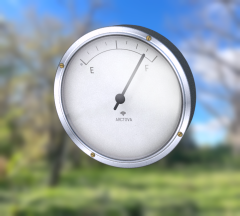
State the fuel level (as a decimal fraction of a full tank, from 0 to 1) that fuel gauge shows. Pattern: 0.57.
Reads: 0.875
